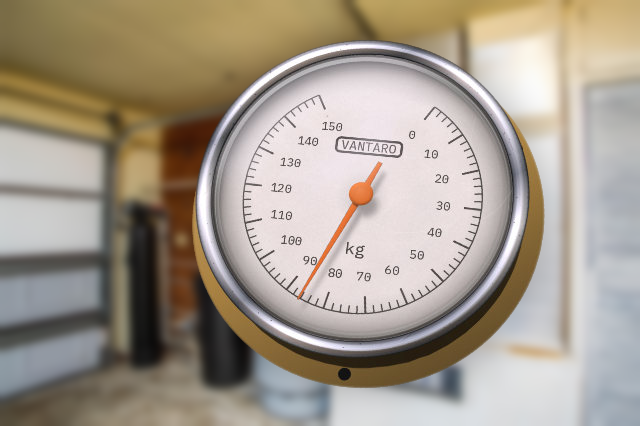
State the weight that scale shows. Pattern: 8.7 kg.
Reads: 86 kg
